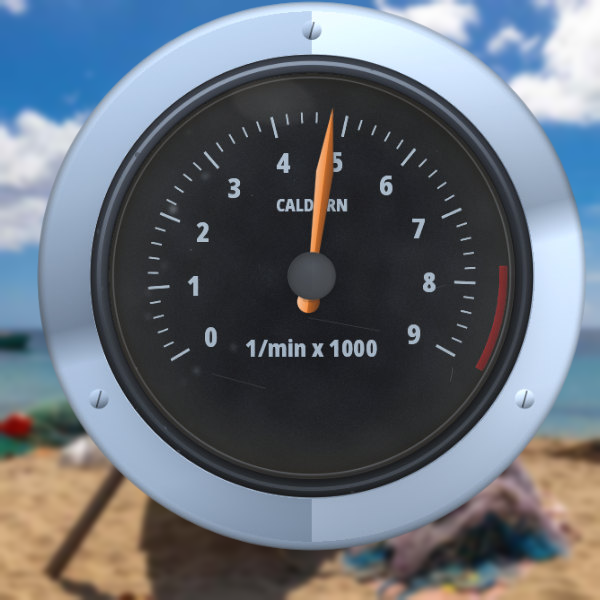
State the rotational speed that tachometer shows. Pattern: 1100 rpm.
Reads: 4800 rpm
